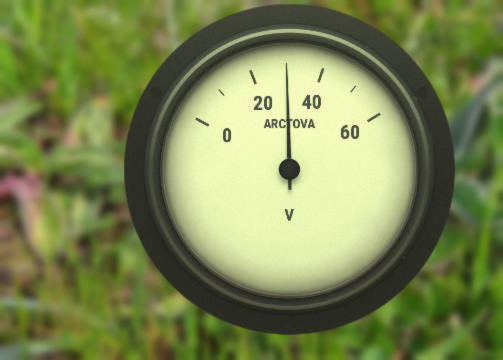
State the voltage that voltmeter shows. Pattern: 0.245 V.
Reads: 30 V
